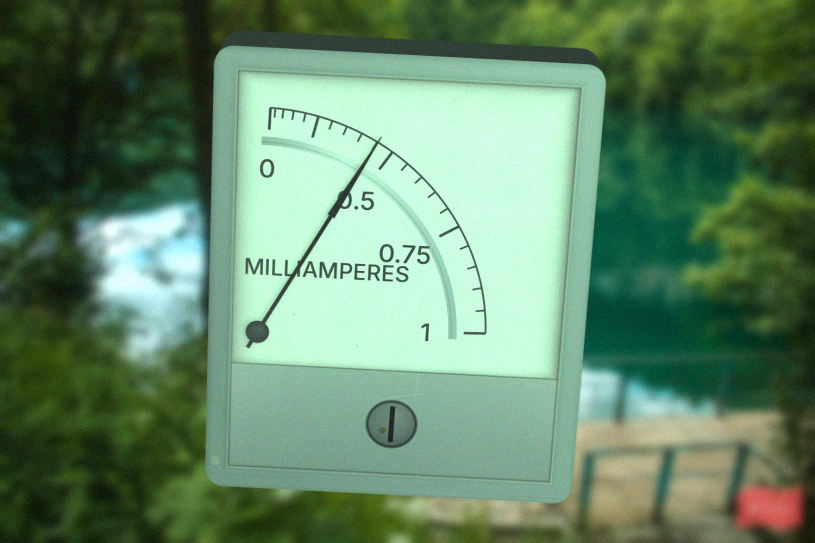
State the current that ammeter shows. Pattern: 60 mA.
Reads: 0.45 mA
